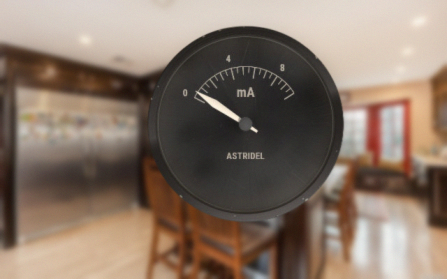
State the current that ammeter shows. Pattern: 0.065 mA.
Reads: 0.5 mA
